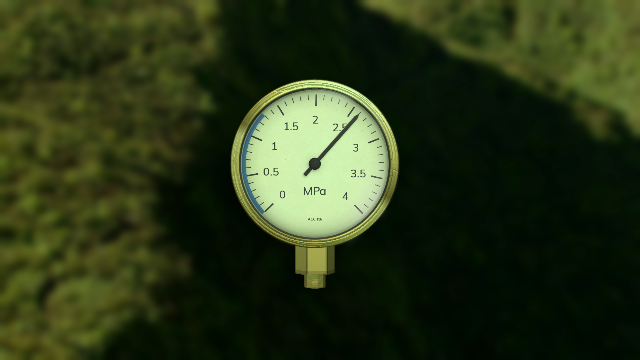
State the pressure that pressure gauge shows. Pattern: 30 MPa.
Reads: 2.6 MPa
